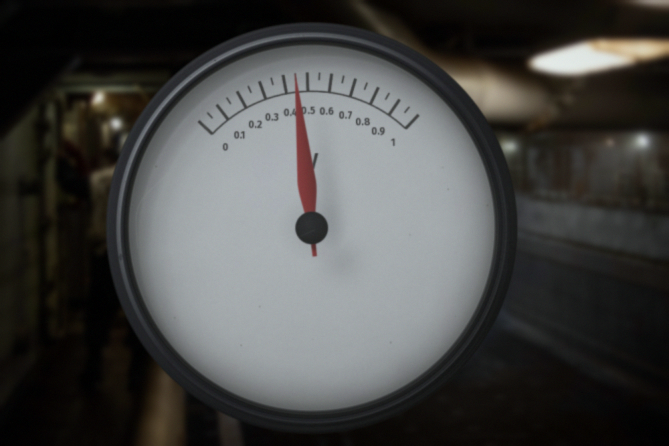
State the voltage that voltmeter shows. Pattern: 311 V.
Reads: 0.45 V
